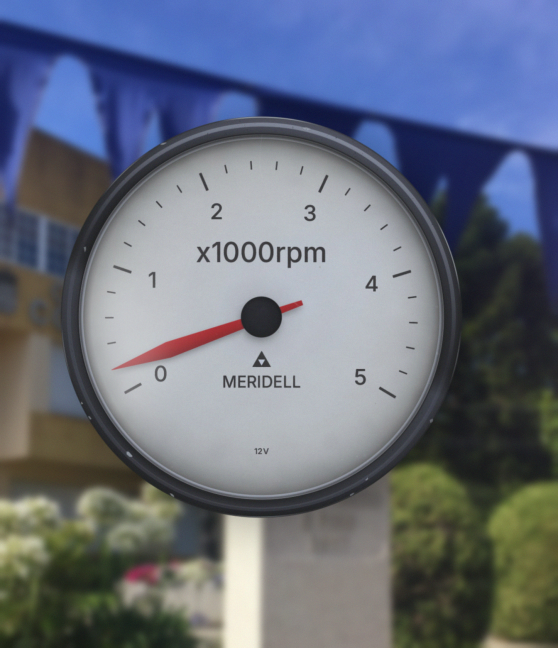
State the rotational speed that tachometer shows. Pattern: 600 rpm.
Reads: 200 rpm
